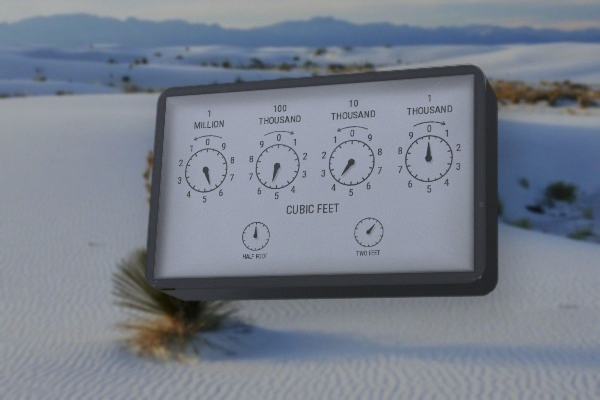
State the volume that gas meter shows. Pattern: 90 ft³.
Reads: 554000 ft³
